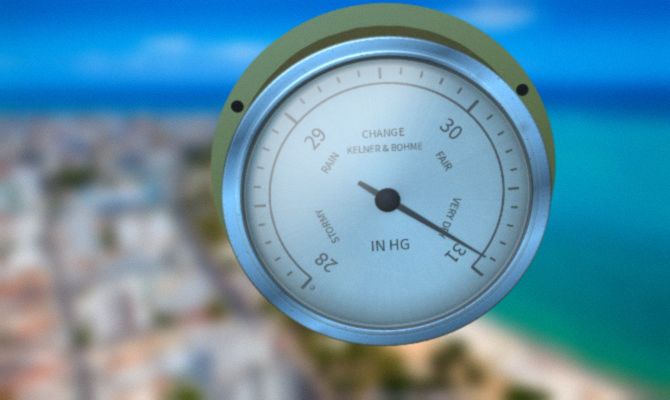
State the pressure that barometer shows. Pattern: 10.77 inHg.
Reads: 30.9 inHg
